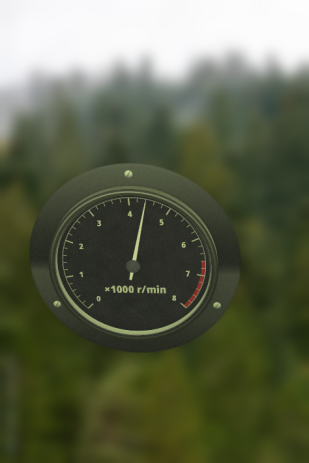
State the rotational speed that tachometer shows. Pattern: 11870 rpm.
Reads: 4400 rpm
